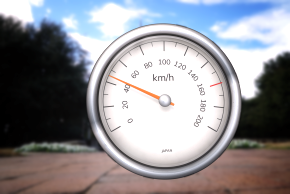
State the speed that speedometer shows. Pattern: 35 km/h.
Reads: 45 km/h
